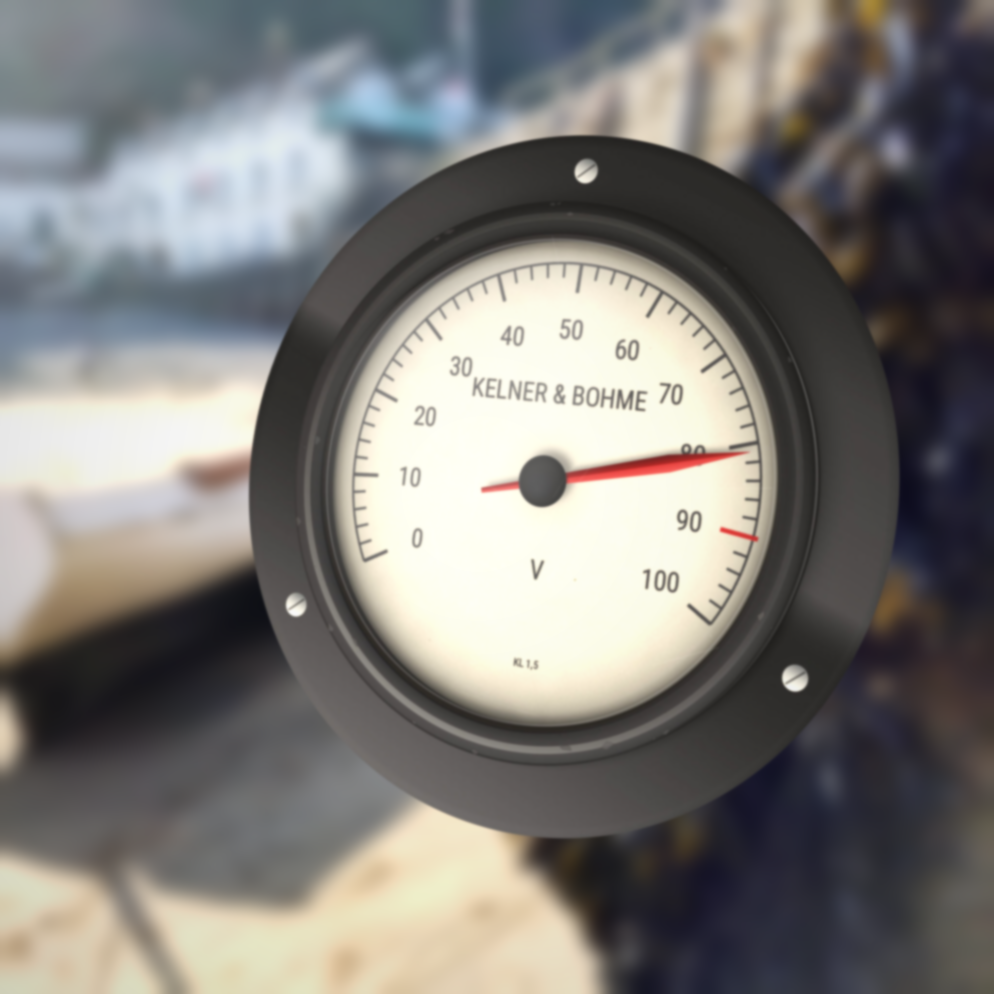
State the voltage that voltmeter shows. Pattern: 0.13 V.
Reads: 81 V
